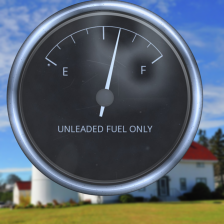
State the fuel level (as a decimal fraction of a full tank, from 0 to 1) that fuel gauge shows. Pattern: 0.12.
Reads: 0.625
